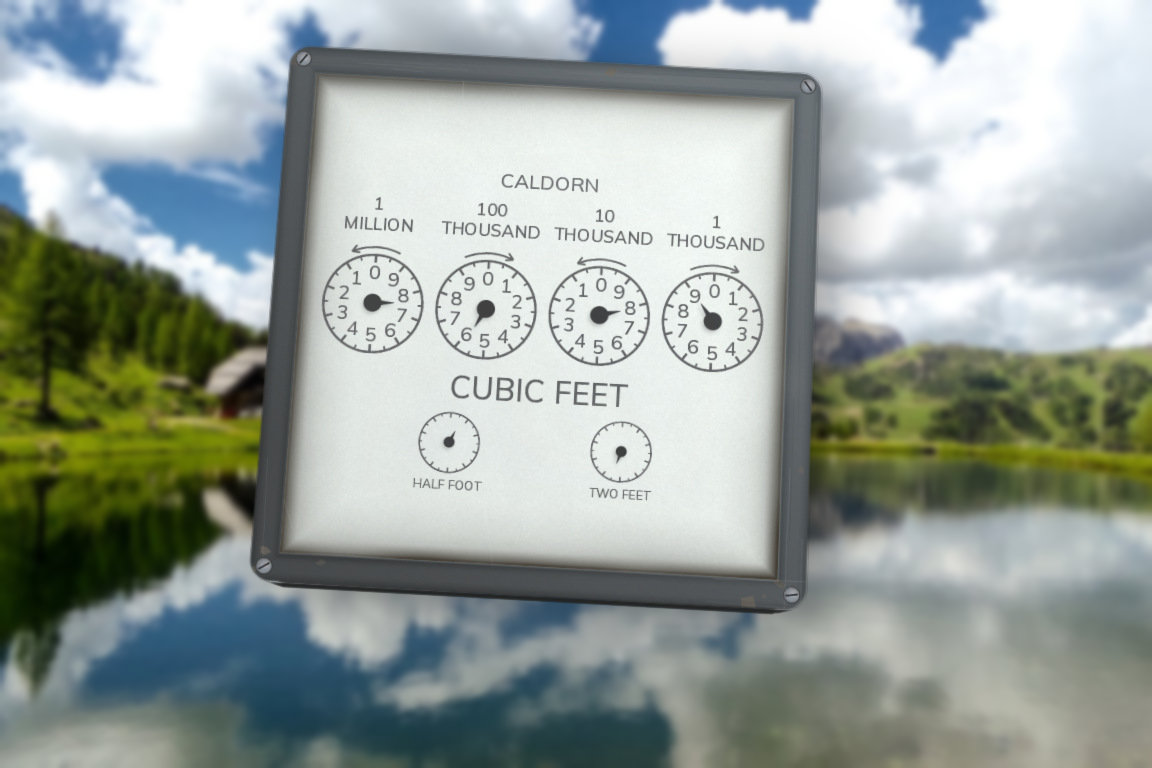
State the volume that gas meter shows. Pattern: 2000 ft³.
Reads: 757900 ft³
